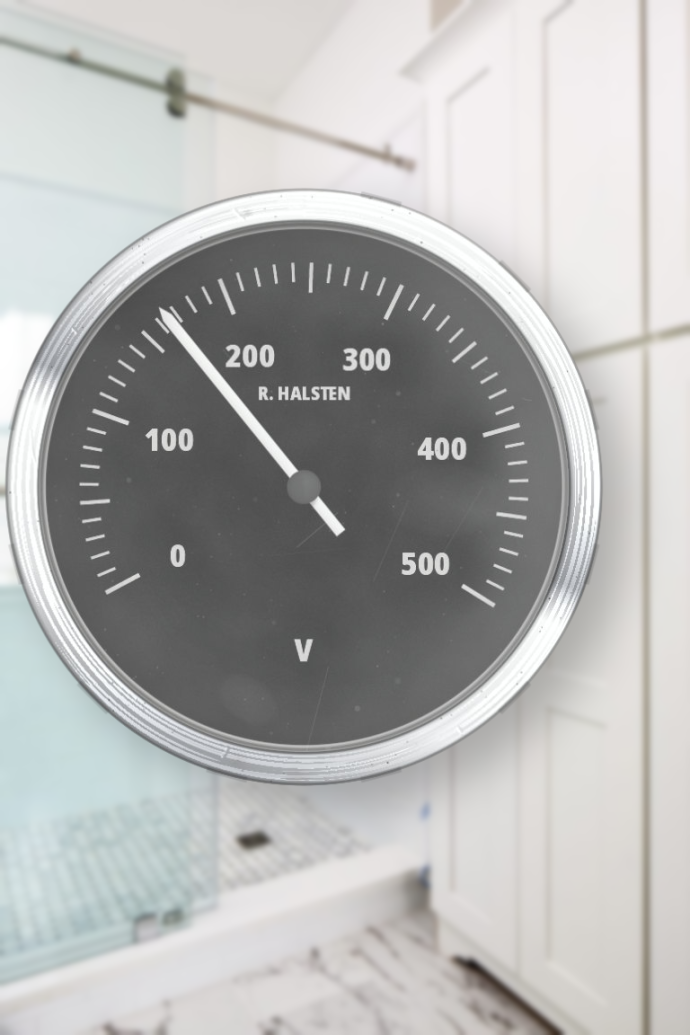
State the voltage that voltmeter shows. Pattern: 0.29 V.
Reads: 165 V
